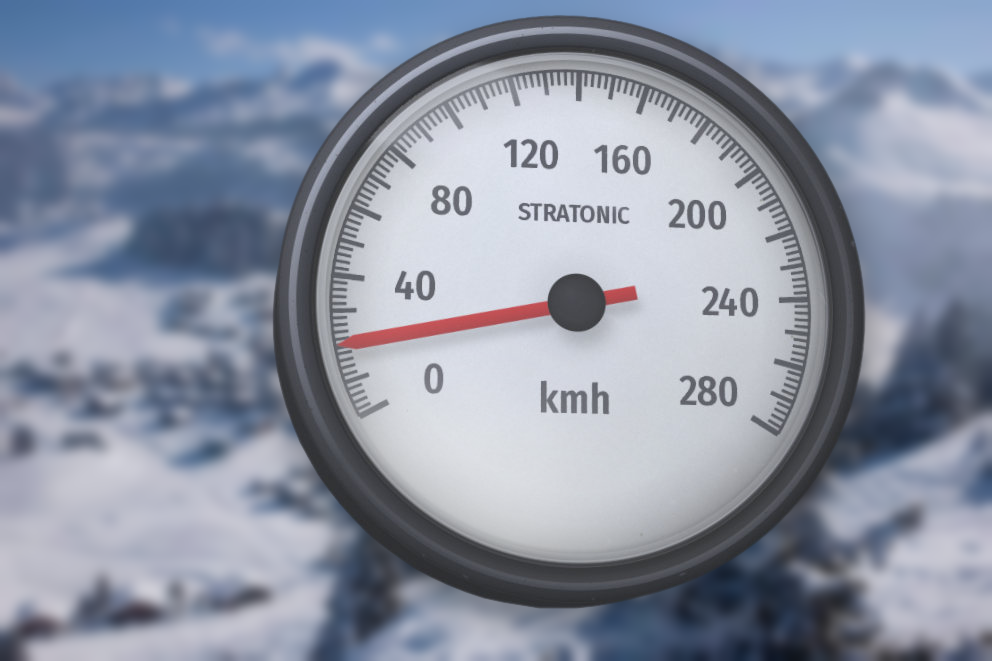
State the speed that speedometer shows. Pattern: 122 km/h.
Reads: 20 km/h
